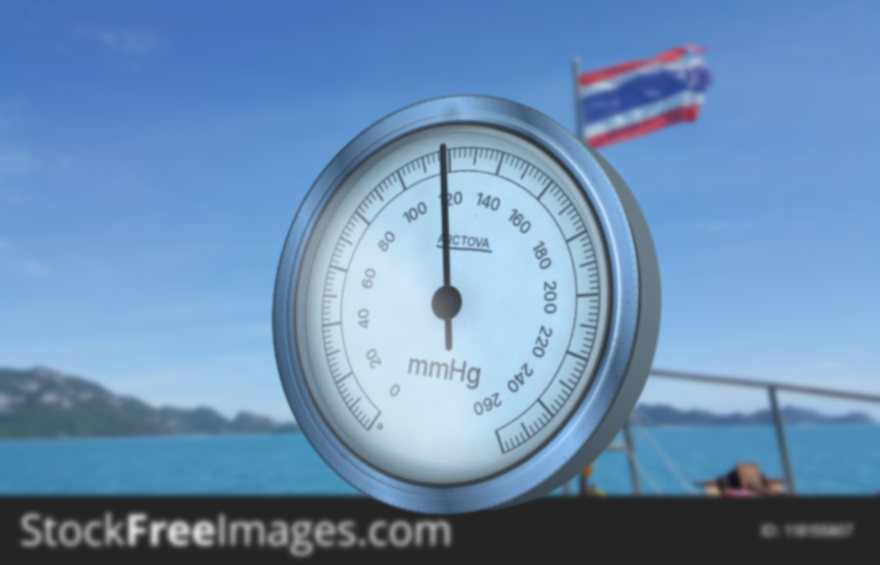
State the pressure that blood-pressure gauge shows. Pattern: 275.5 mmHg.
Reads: 120 mmHg
